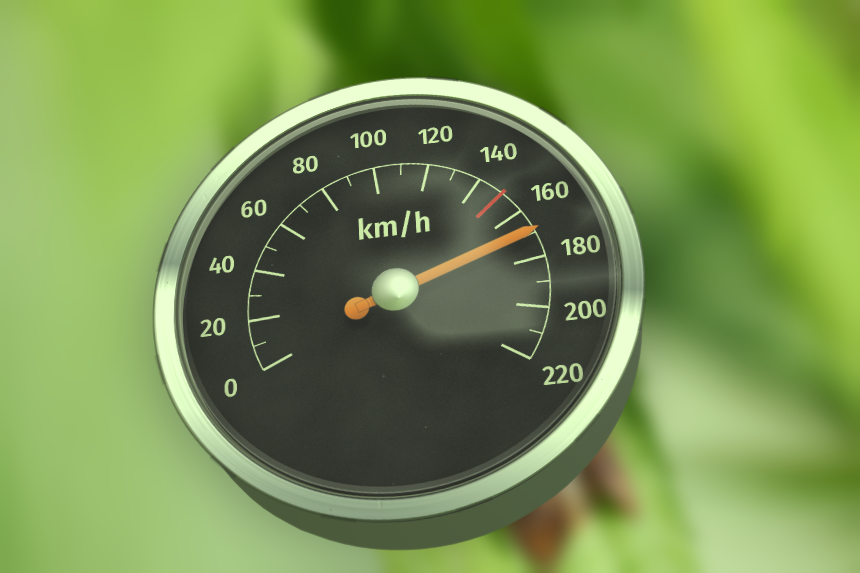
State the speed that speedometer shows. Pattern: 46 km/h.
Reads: 170 km/h
